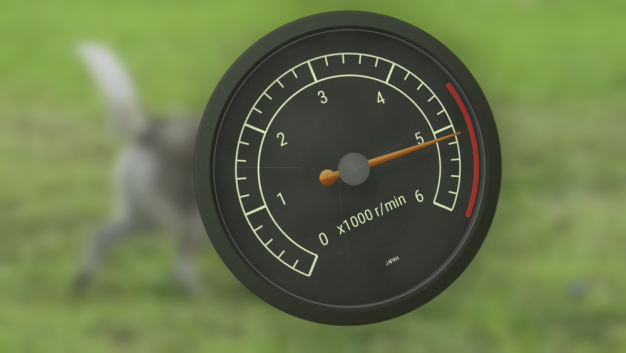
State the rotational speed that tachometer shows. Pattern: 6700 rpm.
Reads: 5100 rpm
